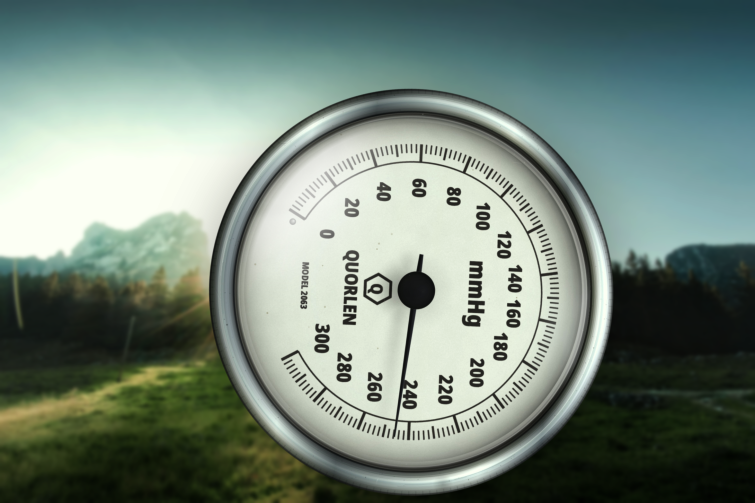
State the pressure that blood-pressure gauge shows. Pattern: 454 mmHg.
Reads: 246 mmHg
